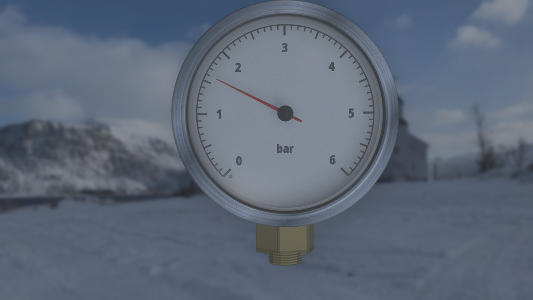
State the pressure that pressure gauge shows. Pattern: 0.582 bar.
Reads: 1.6 bar
